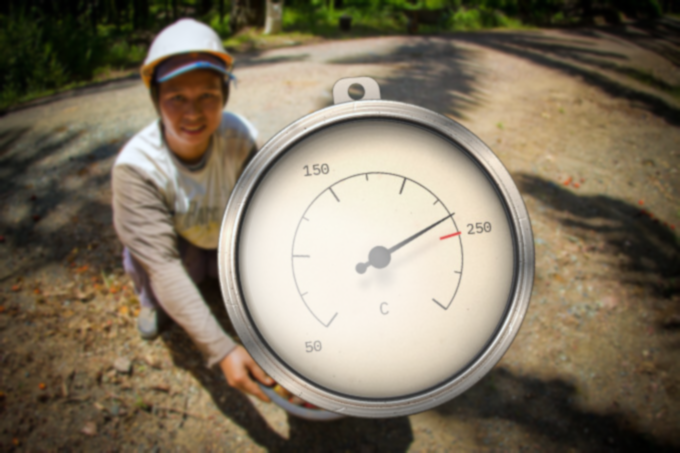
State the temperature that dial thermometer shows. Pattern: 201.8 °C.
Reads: 237.5 °C
